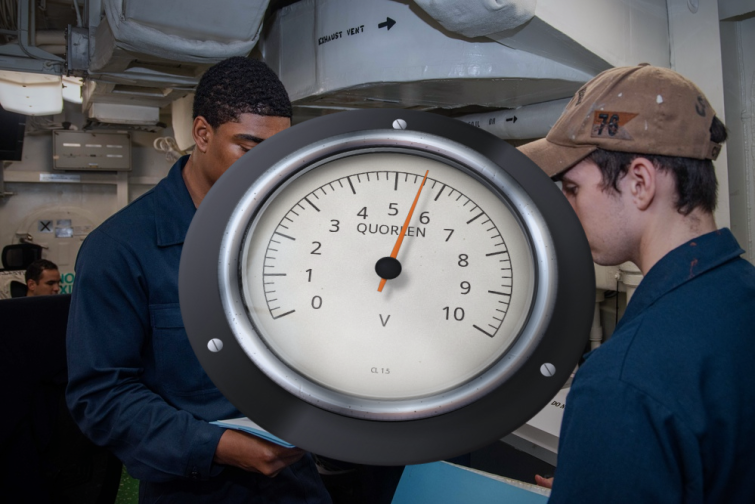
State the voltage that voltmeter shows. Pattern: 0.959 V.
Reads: 5.6 V
